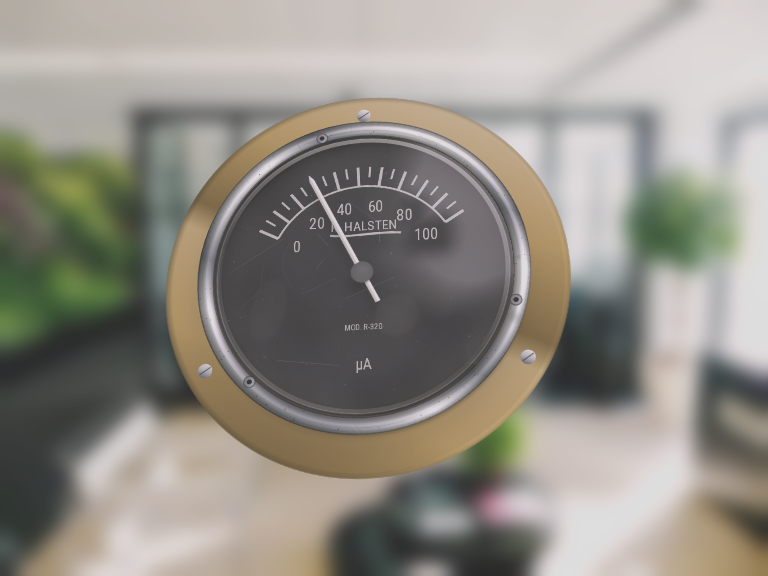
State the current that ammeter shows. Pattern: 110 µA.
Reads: 30 µA
